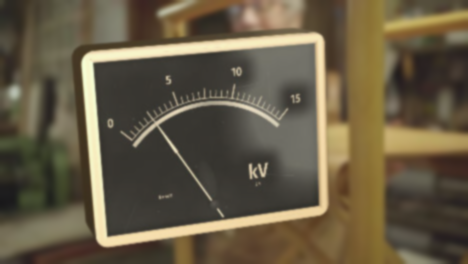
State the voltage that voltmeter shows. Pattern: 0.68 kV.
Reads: 2.5 kV
